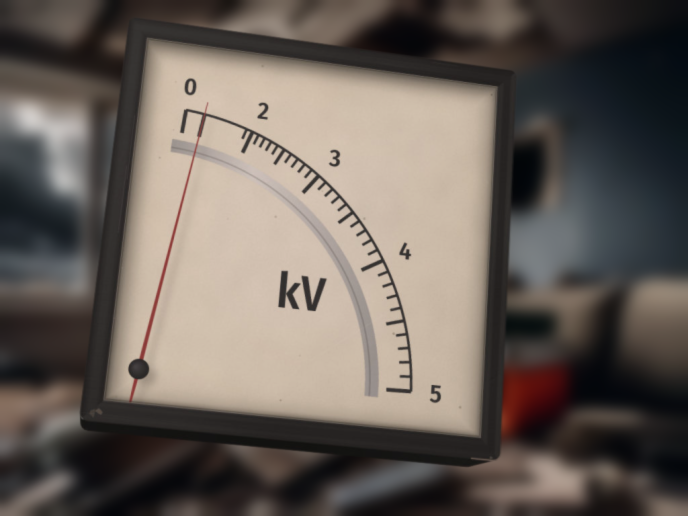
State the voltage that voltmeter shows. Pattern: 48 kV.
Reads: 1 kV
